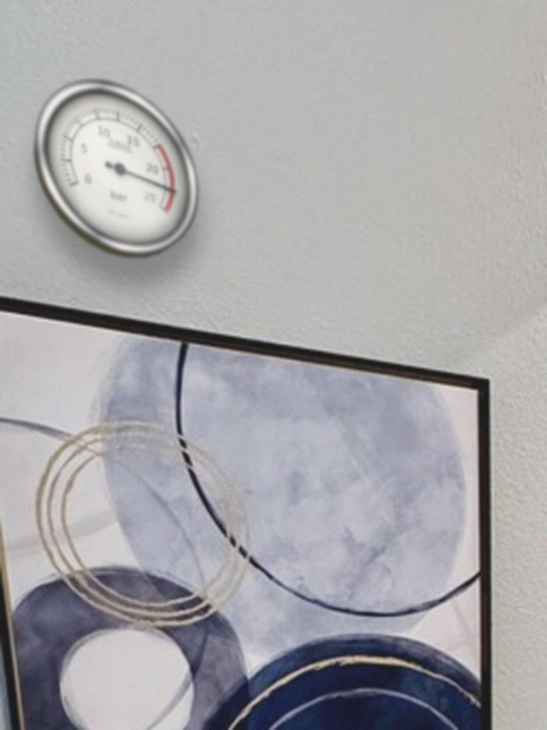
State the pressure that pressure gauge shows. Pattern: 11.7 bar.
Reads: 22.5 bar
